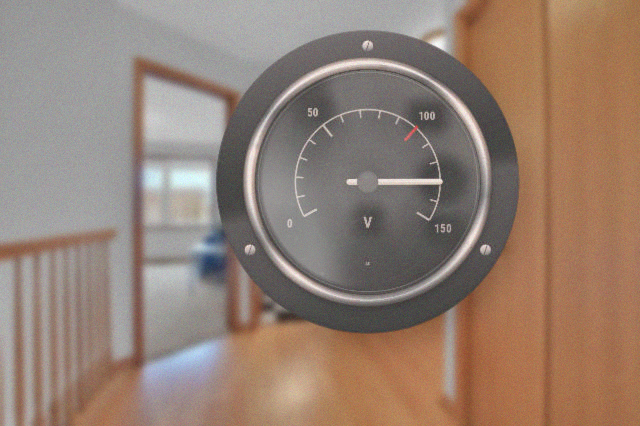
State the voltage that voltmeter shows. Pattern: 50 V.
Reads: 130 V
